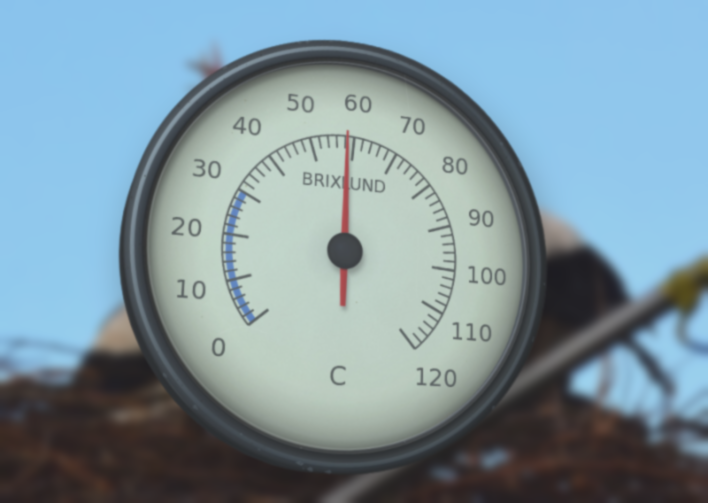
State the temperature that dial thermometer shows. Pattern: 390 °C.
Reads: 58 °C
